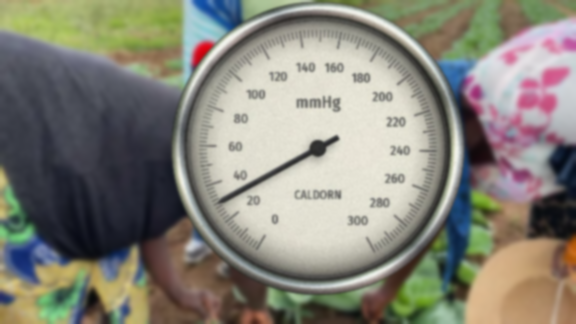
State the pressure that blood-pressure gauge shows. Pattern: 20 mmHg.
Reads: 30 mmHg
